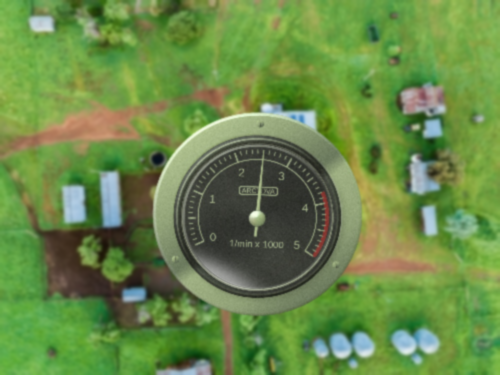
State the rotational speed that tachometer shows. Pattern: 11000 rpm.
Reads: 2500 rpm
